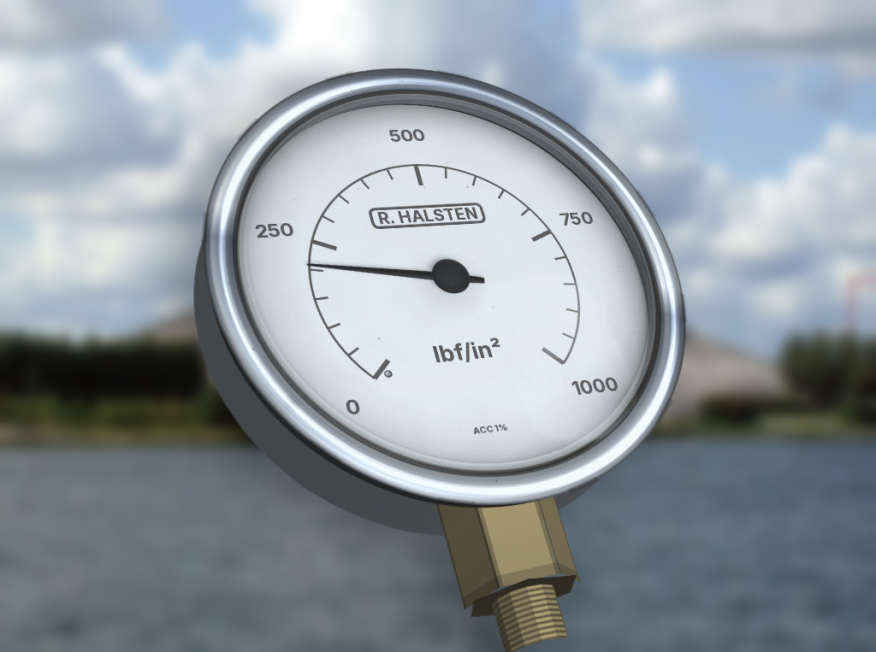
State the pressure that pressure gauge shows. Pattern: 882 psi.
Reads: 200 psi
